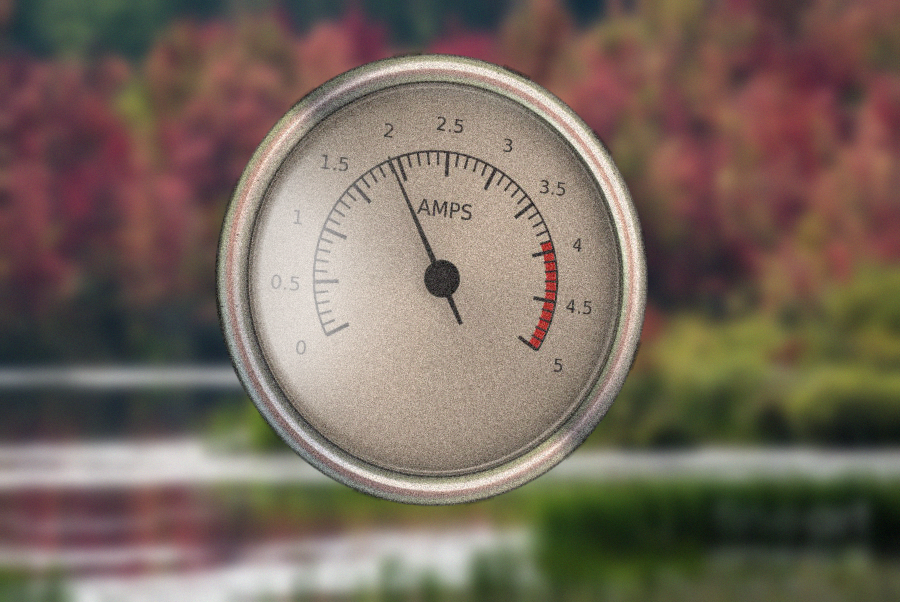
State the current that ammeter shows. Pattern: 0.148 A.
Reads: 1.9 A
